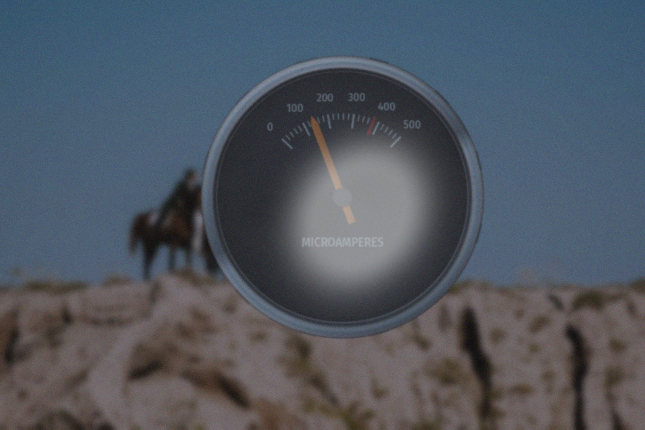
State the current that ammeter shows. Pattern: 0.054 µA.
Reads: 140 µA
